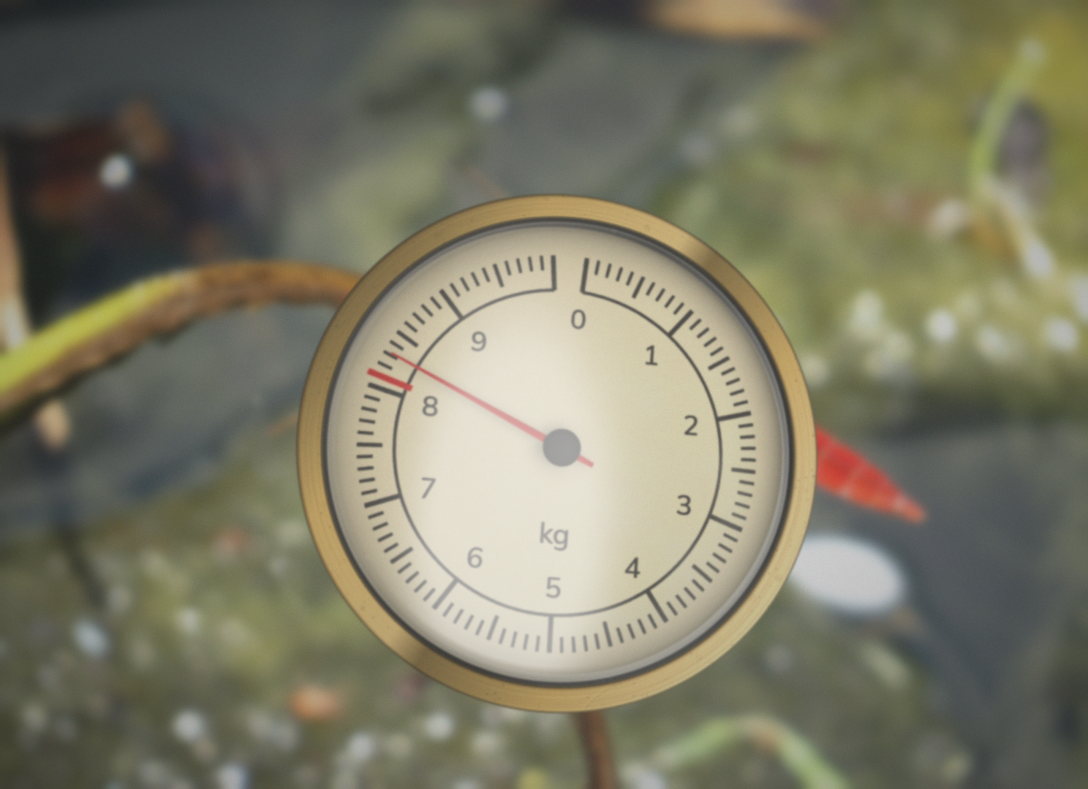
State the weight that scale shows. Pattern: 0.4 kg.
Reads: 8.3 kg
